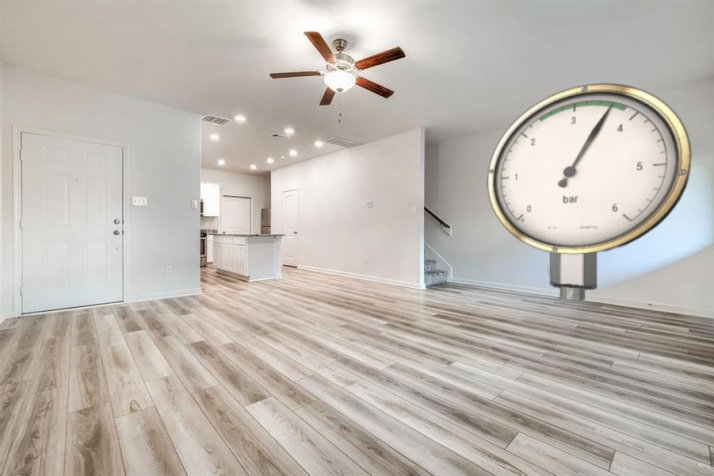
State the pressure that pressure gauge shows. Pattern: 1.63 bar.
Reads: 3.6 bar
